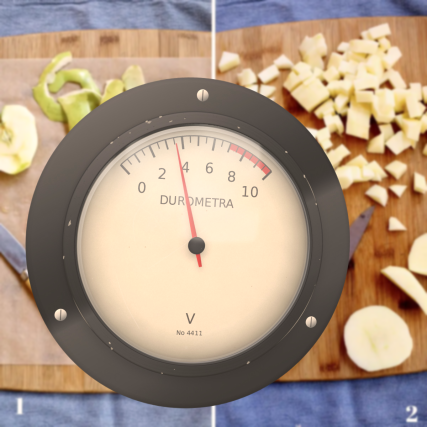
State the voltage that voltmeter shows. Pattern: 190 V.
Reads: 3.5 V
